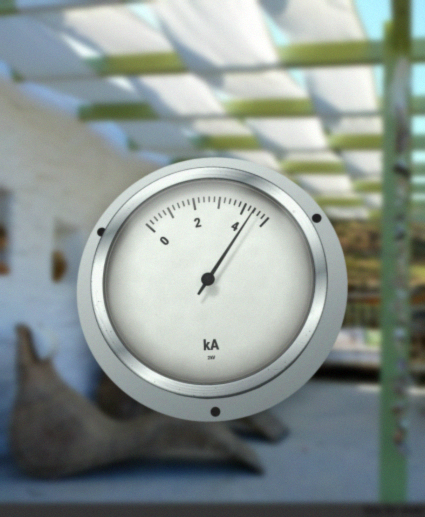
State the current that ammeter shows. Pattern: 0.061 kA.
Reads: 4.4 kA
